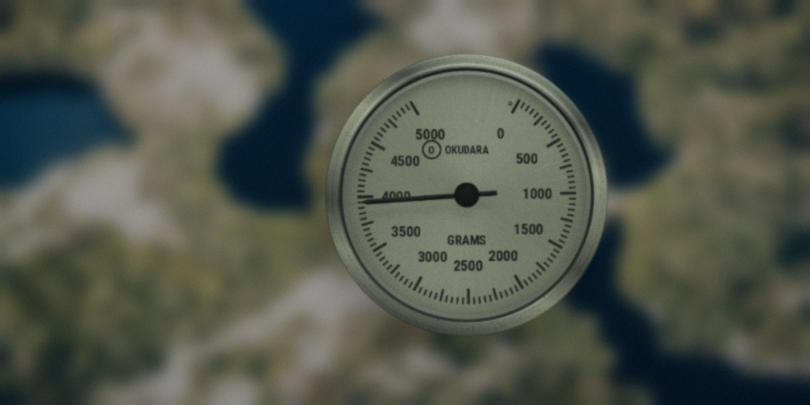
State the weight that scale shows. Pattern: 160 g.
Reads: 3950 g
